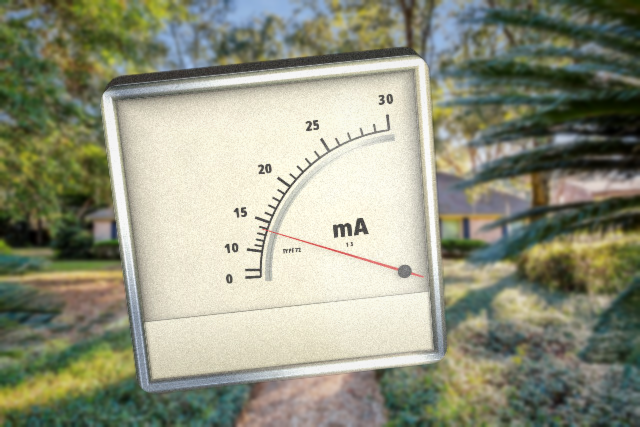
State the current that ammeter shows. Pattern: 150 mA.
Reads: 14 mA
